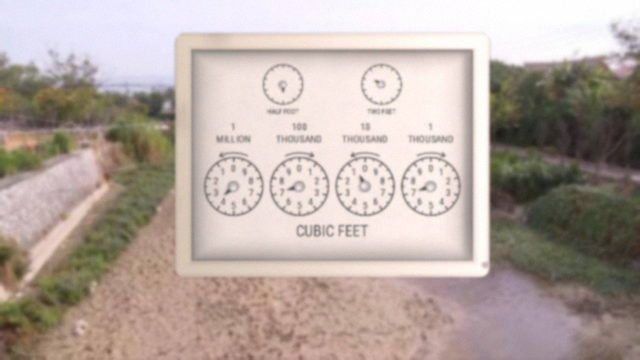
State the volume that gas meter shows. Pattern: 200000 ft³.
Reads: 370700 ft³
